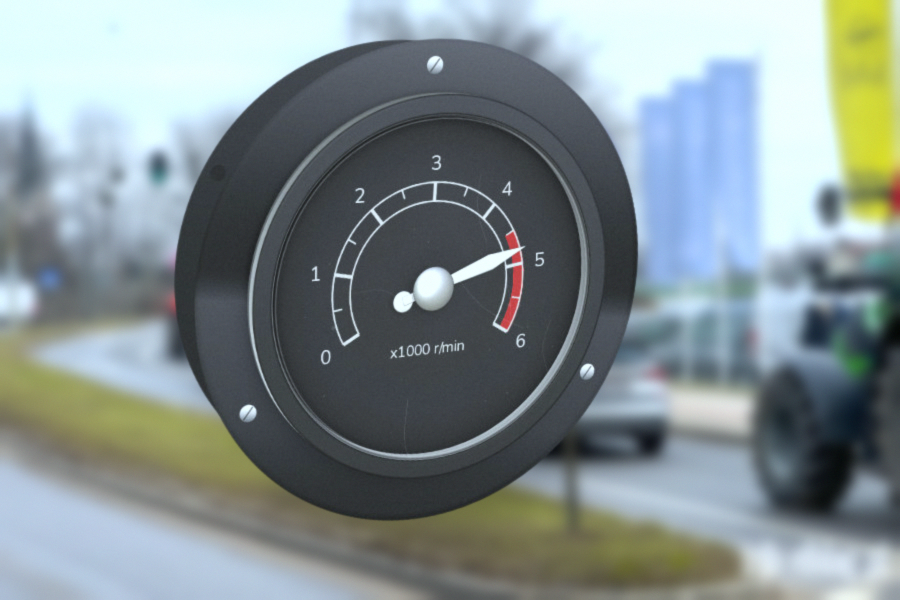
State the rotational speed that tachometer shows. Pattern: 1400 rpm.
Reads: 4750 rpm
